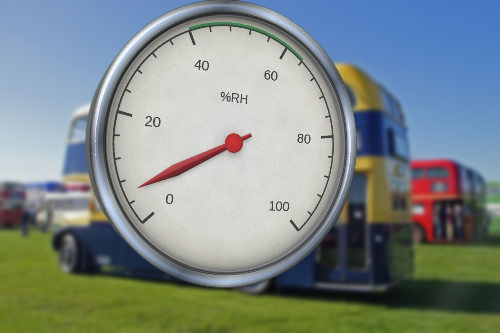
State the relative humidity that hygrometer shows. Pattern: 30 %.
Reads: 6 %
